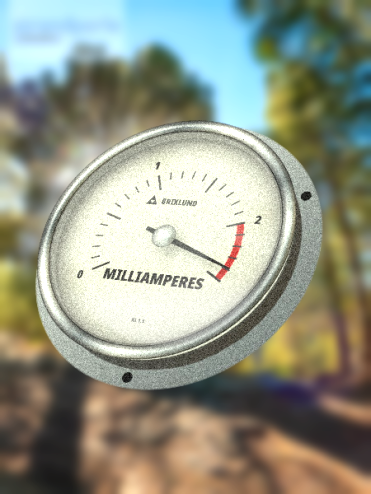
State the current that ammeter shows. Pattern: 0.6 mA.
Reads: 2.4 mA
